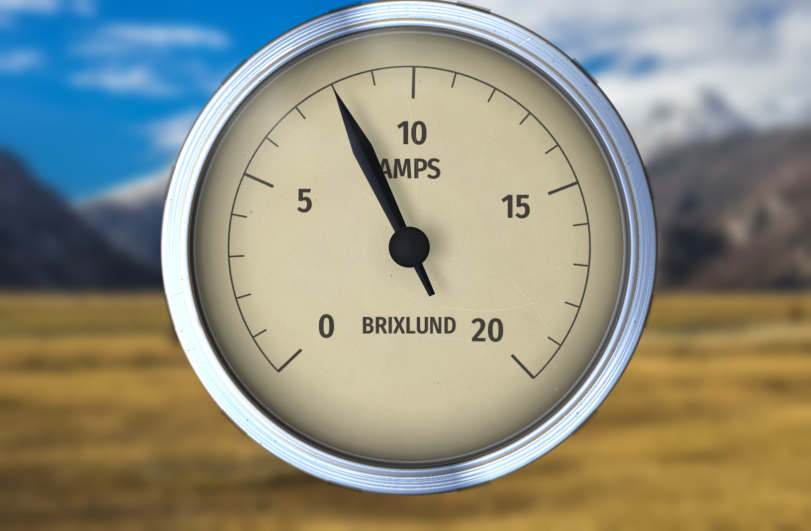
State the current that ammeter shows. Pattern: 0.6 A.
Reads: 8 A
